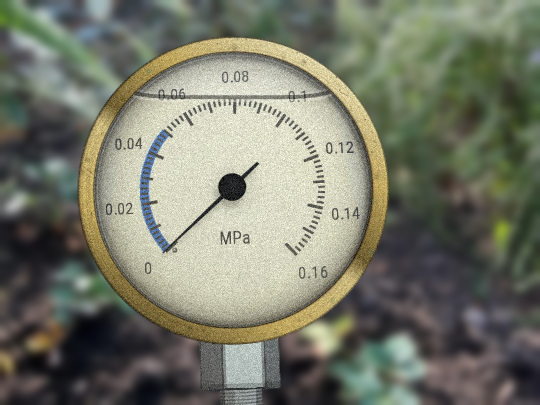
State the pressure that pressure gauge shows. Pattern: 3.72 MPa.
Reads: 0 MPa
